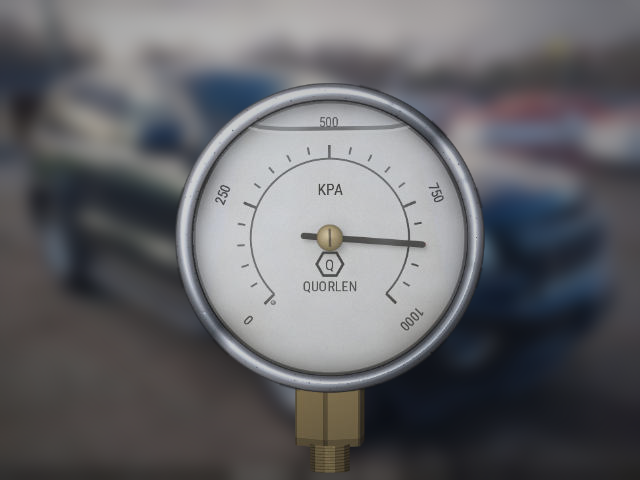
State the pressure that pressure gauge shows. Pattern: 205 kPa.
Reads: 850 kPa
